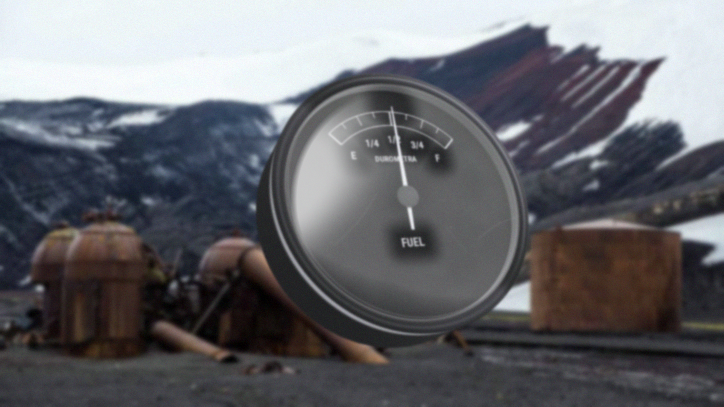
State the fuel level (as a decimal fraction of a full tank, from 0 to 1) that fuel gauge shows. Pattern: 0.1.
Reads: 0.5
